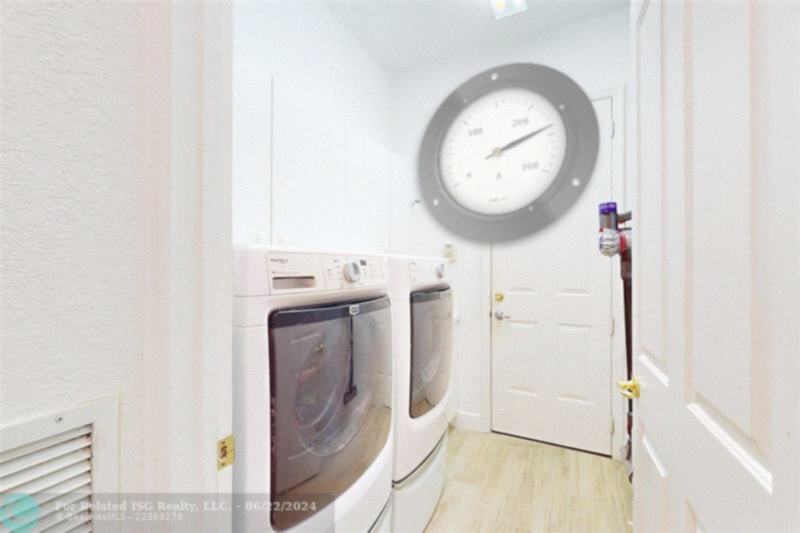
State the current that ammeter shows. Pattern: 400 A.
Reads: 240 A
